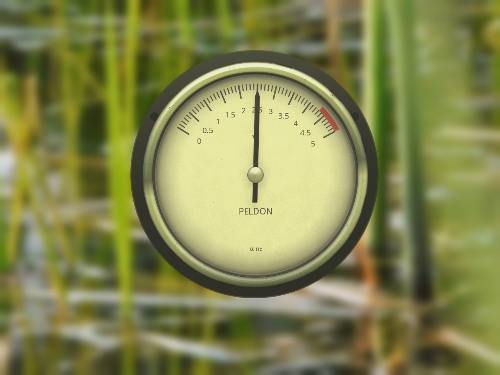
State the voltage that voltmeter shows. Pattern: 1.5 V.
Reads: 2.5 V
